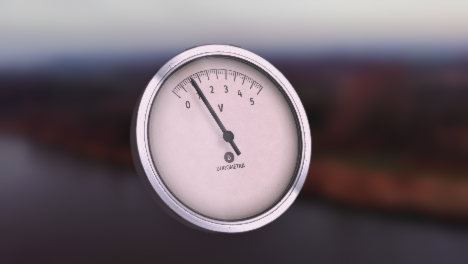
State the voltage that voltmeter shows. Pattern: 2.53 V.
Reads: 1 V
